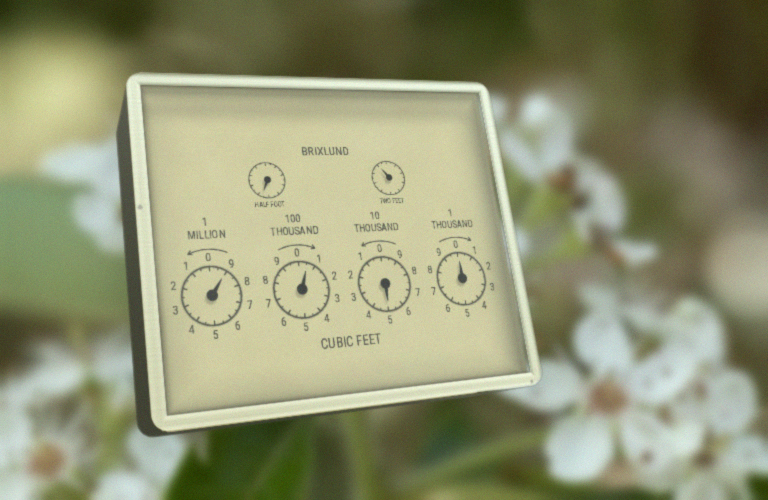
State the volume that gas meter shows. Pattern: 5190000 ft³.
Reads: 905000 ft³
